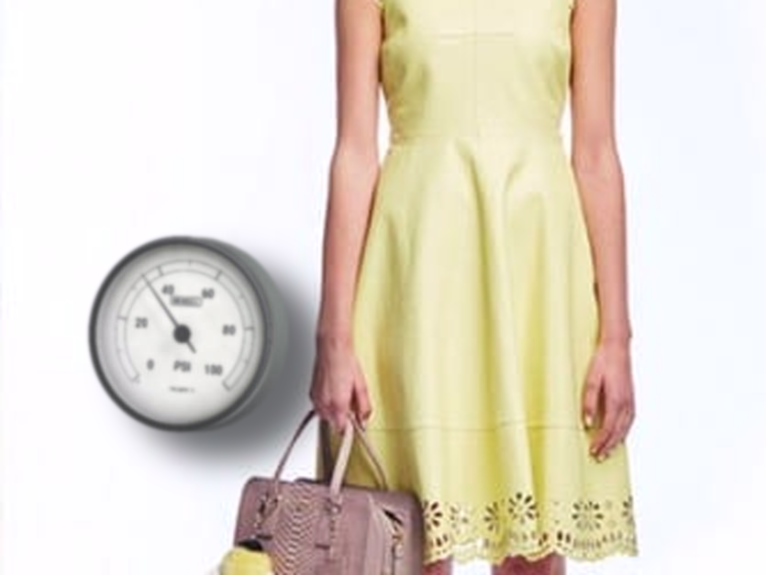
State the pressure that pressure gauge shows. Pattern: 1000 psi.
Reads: 35 psi
